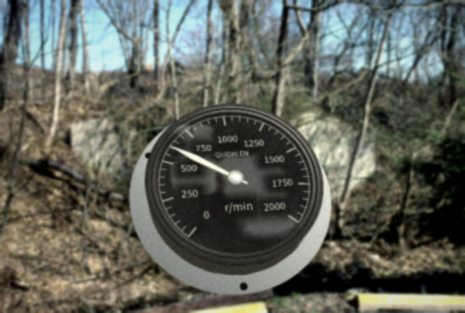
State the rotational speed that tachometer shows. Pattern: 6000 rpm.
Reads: 600 rpm
